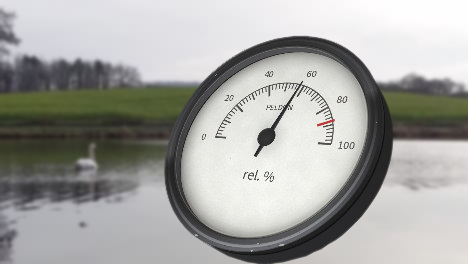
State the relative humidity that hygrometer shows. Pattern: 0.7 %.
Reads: 60 %
